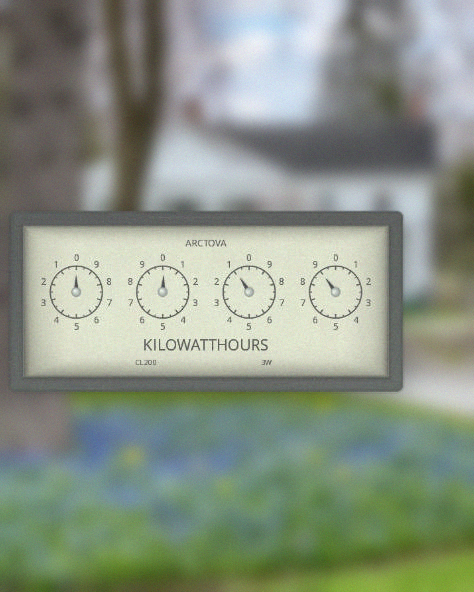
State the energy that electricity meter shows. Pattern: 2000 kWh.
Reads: 9 kWh
